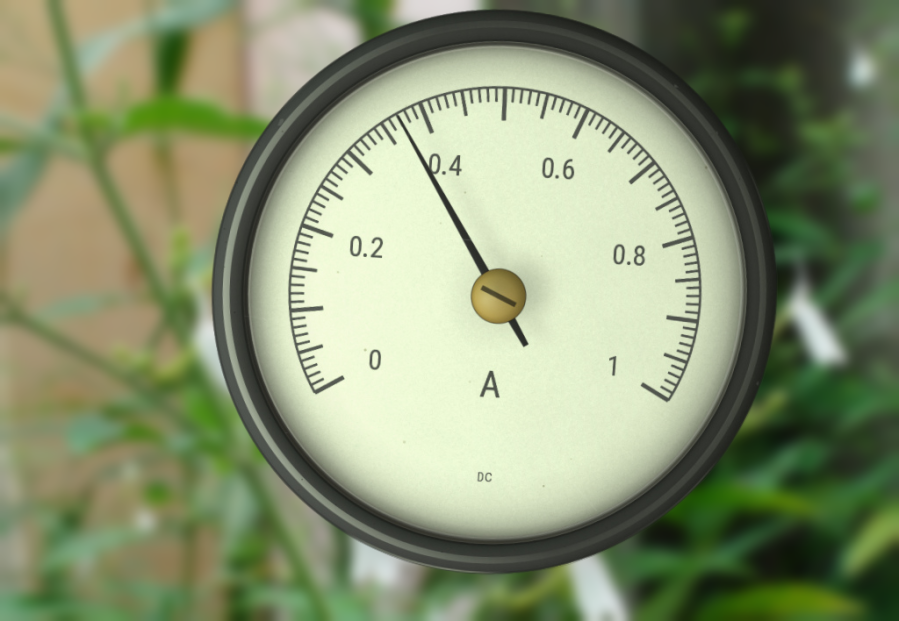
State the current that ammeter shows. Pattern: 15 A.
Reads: 0.37 A
